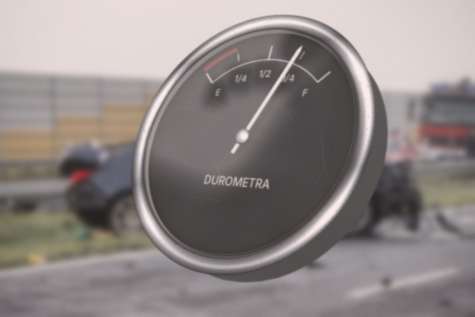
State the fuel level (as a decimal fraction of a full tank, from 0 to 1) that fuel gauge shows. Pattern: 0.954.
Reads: 0.75
